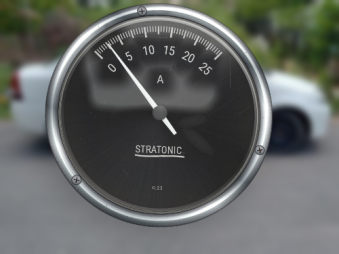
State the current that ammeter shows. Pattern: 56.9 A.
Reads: 2.5 A
